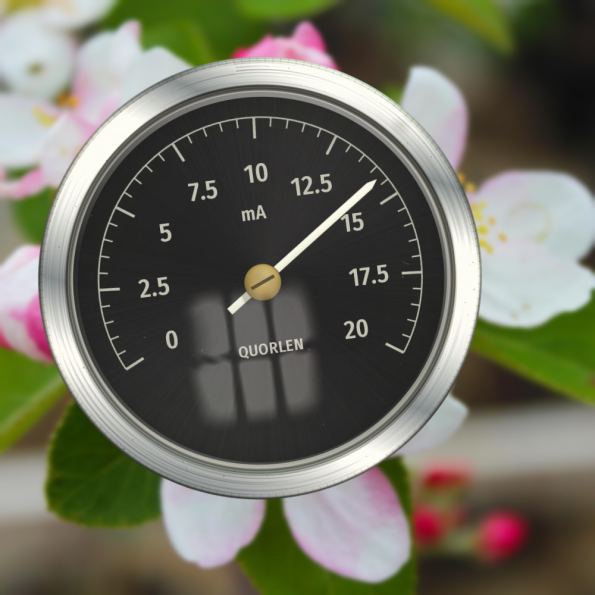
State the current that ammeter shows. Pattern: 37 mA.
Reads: 14.25 mA
